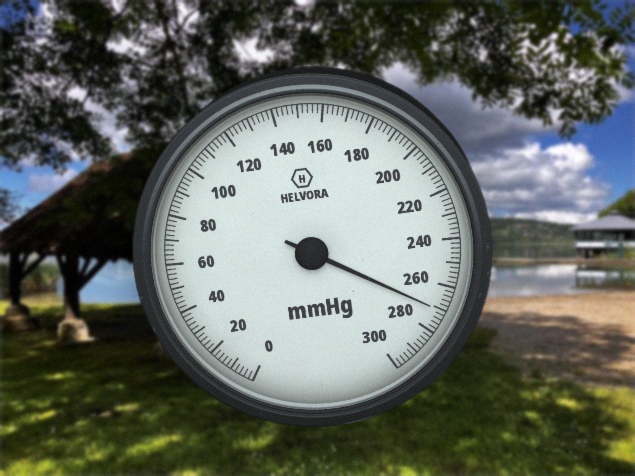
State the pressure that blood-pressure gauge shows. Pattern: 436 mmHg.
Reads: 270 mmHg
